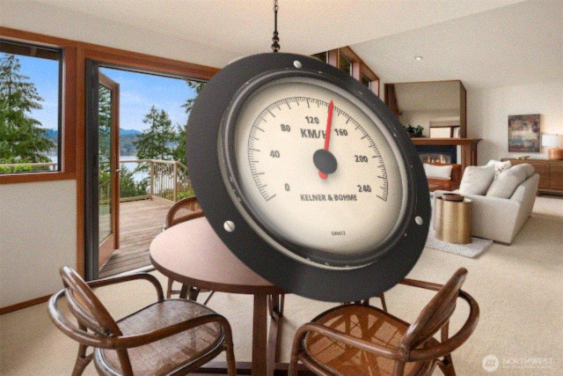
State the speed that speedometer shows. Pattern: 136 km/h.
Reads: 140 km/h
